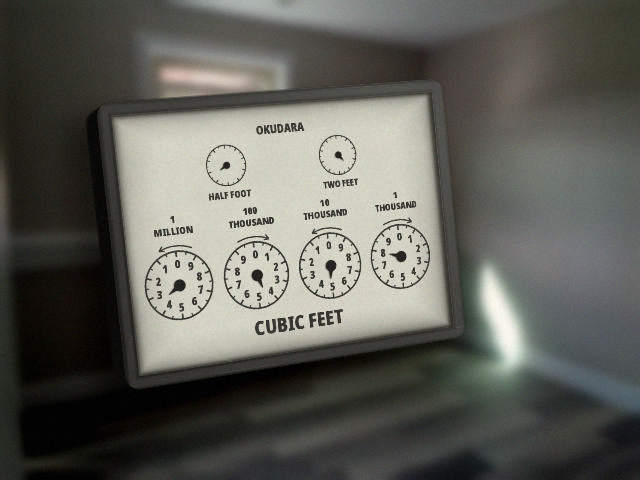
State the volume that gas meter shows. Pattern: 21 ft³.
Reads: 344800 ft³
